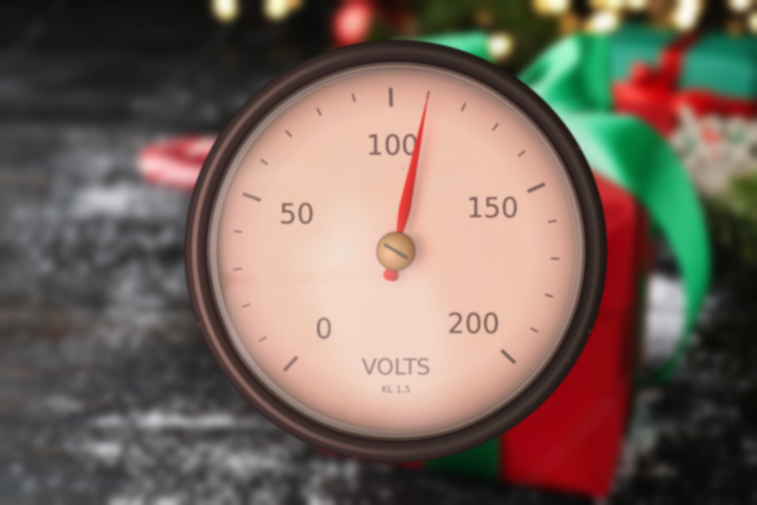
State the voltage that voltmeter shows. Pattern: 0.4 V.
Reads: 110 V
